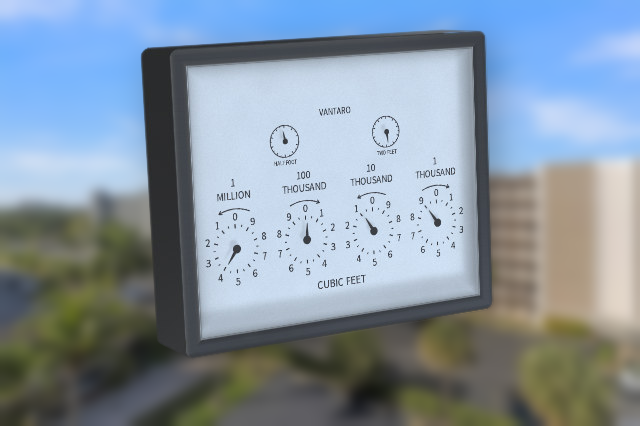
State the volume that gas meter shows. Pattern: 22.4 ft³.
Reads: 400900 ft³
